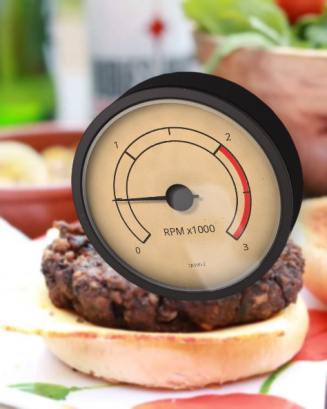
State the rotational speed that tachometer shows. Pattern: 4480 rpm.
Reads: 500 rpm
